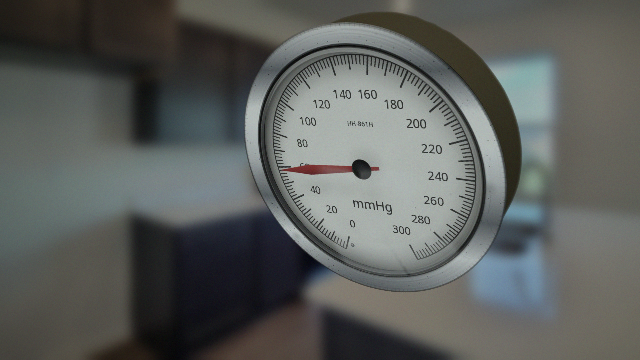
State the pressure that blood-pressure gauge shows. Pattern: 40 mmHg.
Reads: 60 mmHg
